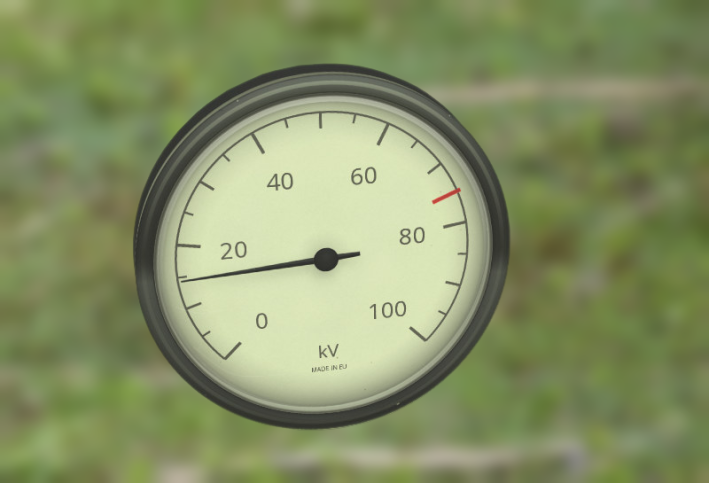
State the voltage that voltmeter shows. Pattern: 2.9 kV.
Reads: 15 kV
